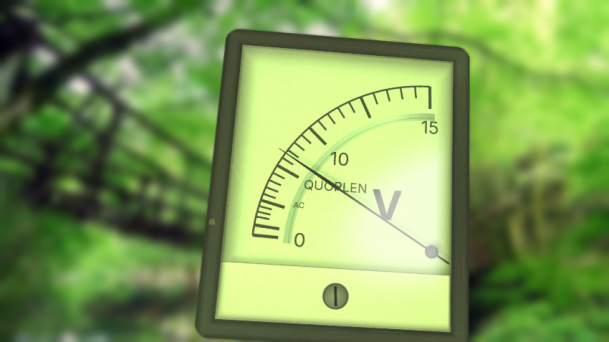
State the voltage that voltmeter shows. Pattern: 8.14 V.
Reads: 8.25 V
